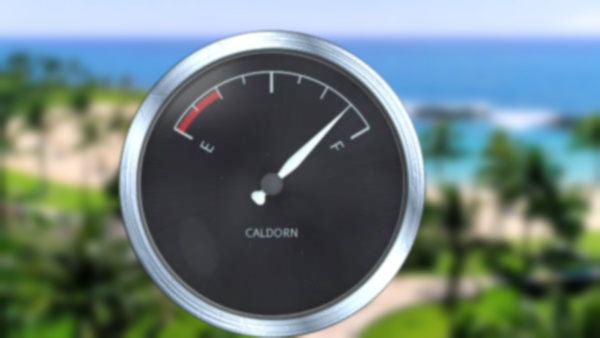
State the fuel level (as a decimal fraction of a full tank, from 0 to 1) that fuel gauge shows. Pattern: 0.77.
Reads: 0.875
